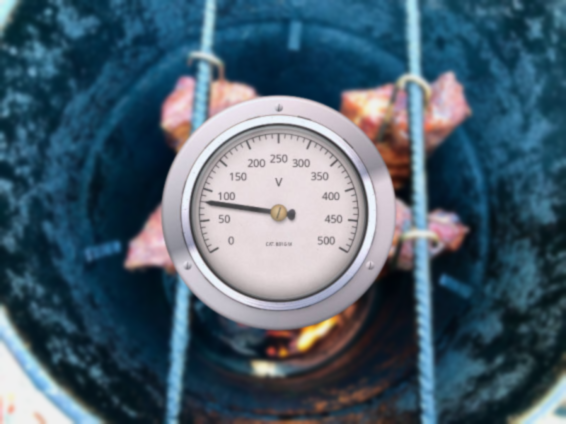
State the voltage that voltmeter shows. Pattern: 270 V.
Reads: 80 V
